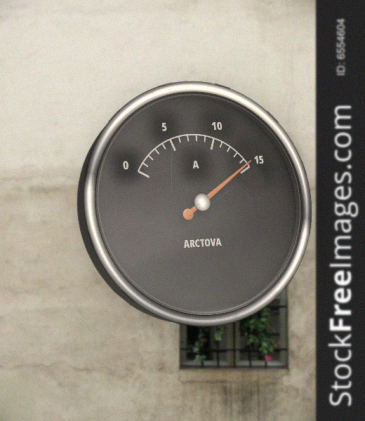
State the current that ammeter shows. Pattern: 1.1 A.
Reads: 14.5 A
